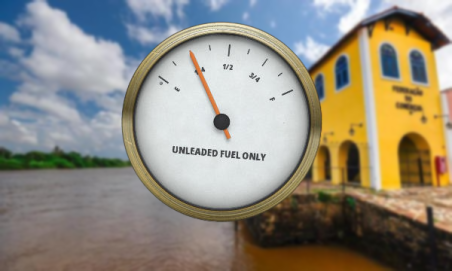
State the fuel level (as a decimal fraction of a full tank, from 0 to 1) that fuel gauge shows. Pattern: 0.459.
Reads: 0.25
